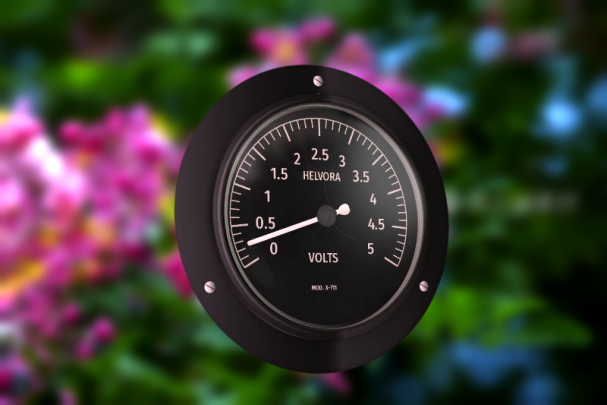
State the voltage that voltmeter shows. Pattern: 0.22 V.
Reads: 0.25 V
